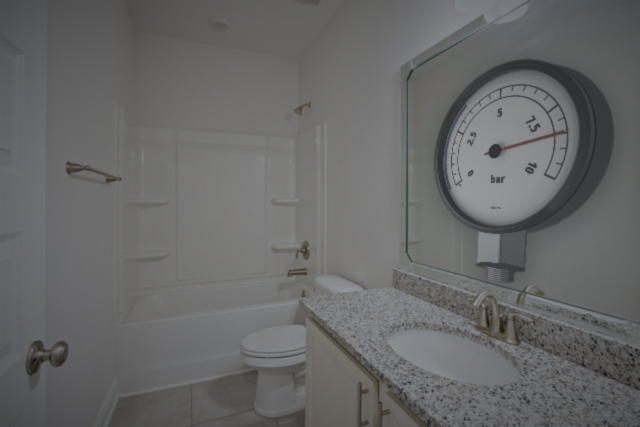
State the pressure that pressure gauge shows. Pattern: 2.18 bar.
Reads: 8.5 bar
